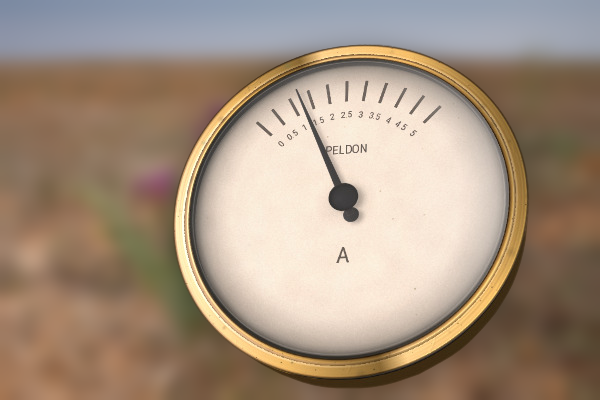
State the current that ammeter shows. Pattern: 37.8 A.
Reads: 1.25 A
